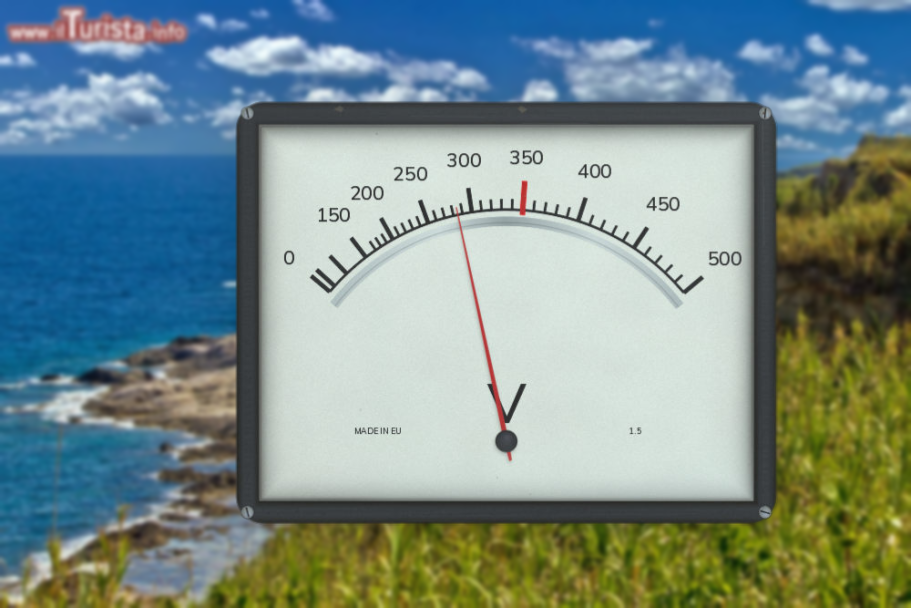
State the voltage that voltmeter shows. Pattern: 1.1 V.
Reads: 285 V
